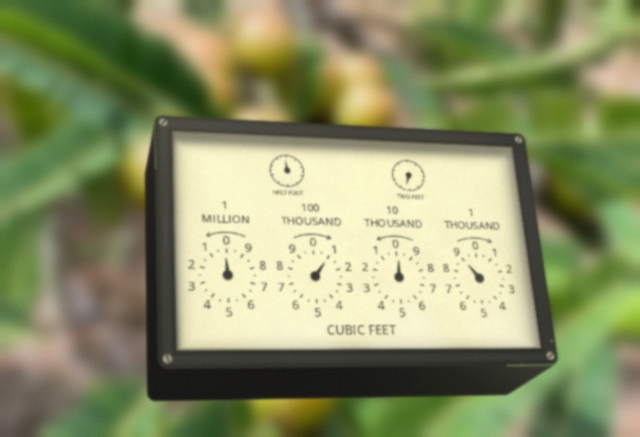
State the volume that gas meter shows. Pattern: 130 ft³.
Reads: 9900 ft³
